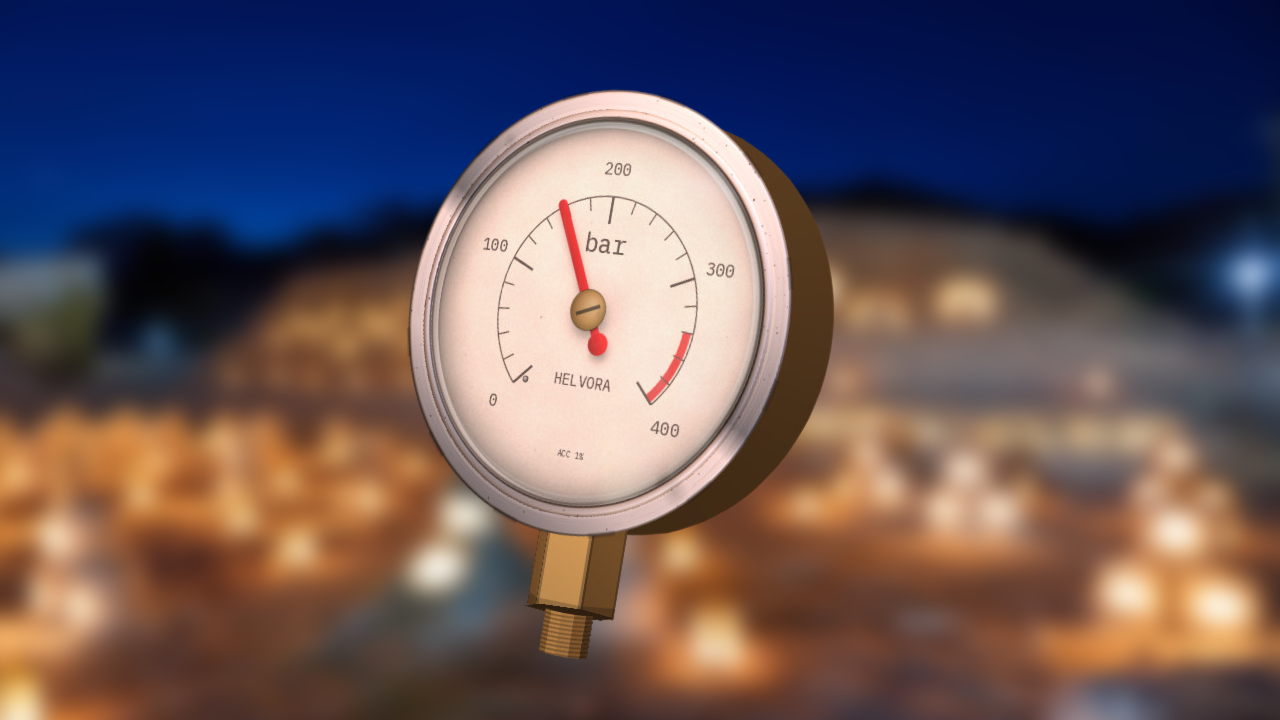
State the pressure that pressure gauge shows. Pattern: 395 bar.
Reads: 160 bar
